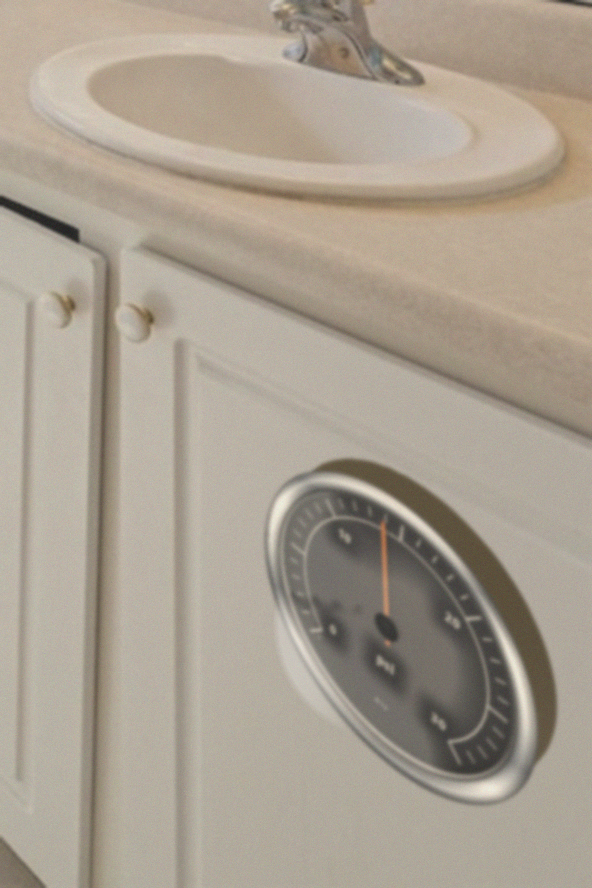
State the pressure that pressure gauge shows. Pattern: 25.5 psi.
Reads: 14 psi
